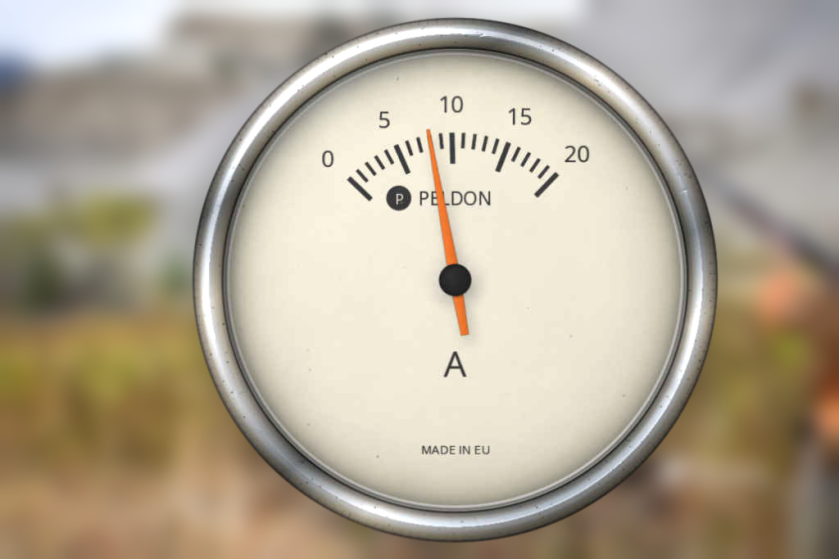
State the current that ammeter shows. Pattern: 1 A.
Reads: 8 A
